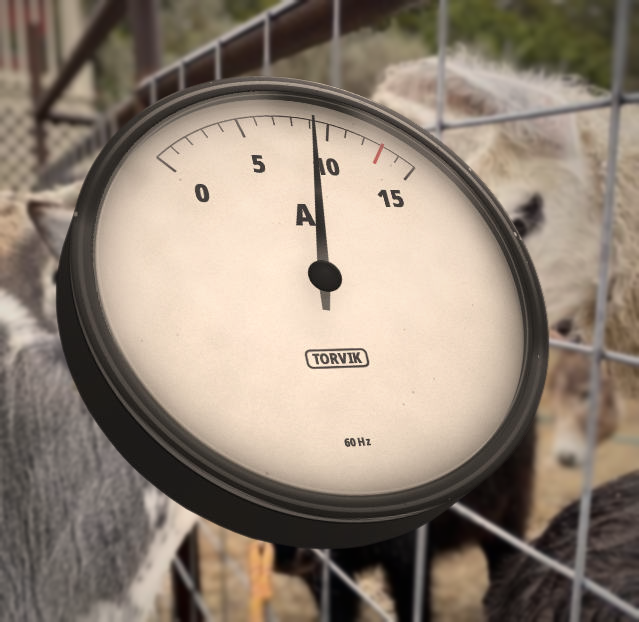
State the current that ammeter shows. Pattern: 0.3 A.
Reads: 9 A
